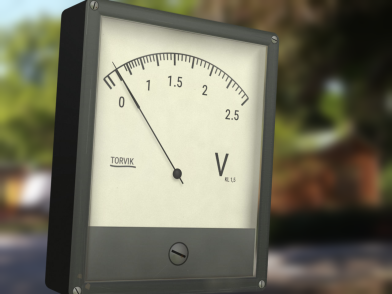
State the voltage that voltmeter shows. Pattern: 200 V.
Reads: 0.5 V
